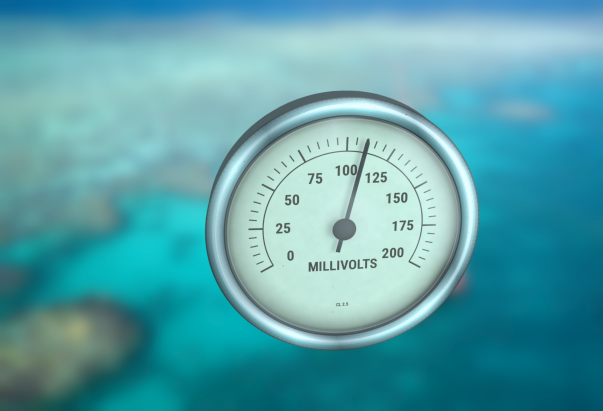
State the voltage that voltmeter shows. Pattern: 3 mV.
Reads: 110 mV
